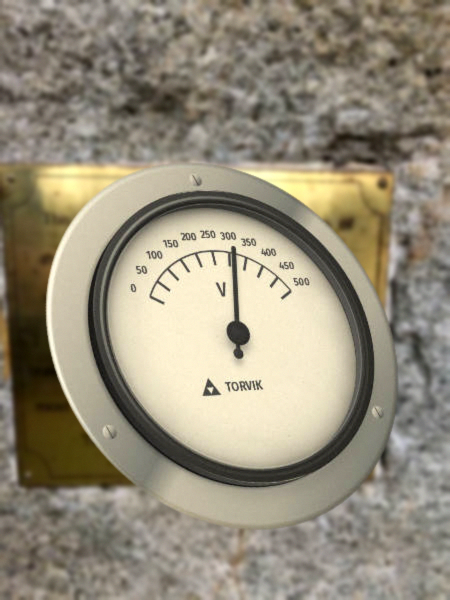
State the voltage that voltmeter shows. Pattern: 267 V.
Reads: 300 V
